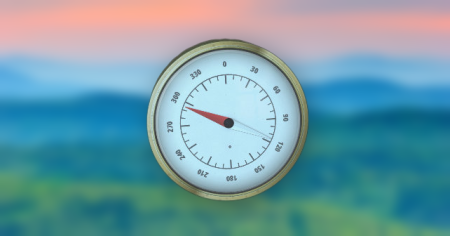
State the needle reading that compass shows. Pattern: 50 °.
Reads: 295 °
